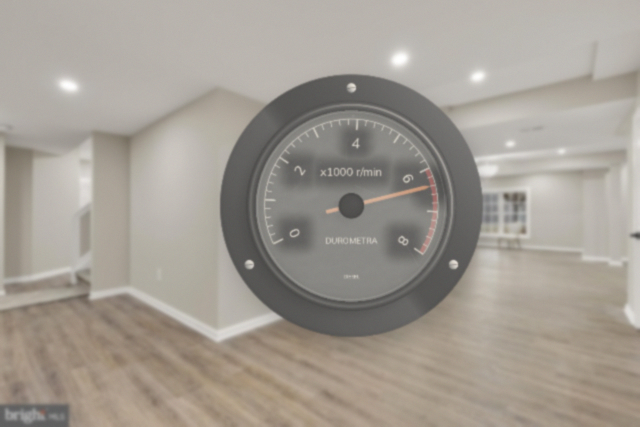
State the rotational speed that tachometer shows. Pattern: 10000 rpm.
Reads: 6400 rpm
